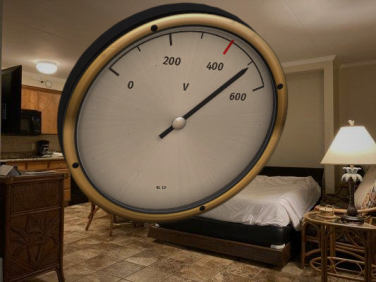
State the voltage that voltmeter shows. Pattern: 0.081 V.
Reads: 500 V
